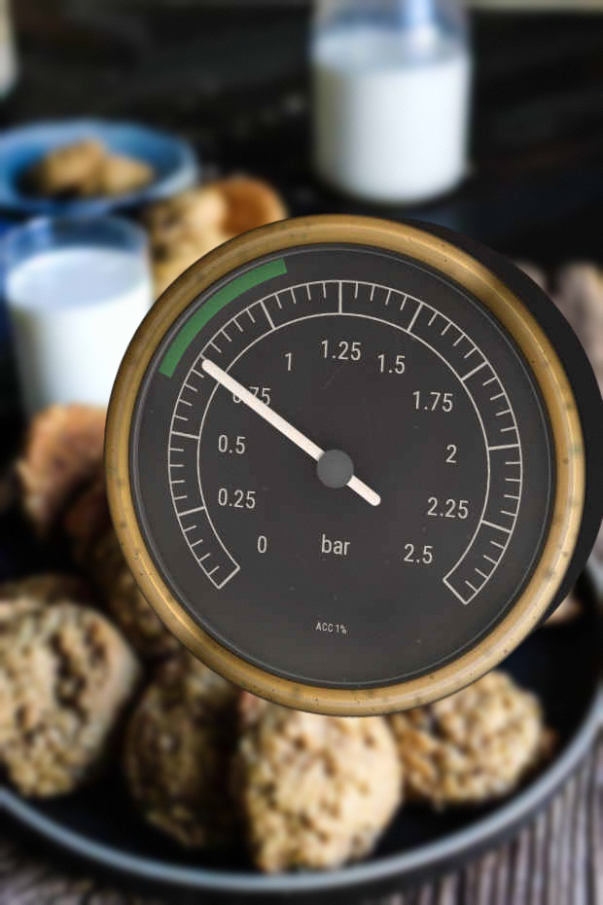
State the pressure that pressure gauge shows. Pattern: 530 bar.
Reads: 0.75 bar
